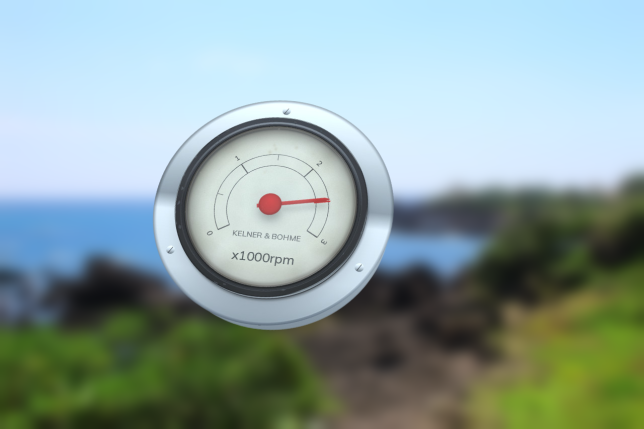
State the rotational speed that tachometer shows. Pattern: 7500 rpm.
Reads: 2500 rpm
